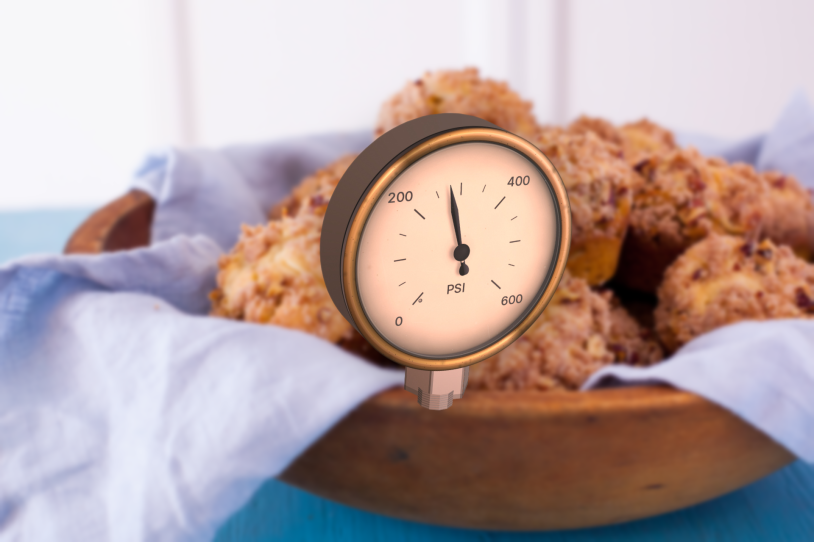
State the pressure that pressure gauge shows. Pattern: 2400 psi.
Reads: 275 psi
